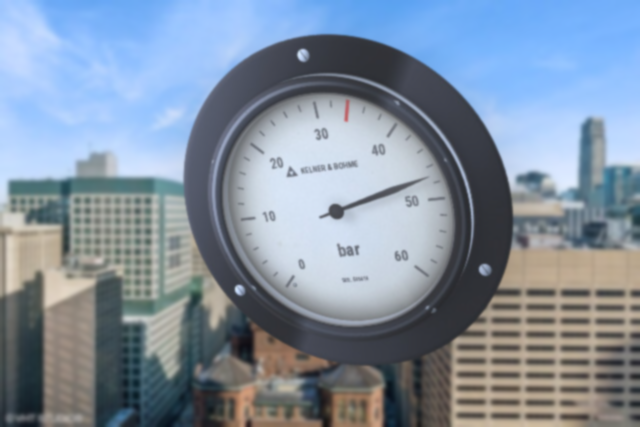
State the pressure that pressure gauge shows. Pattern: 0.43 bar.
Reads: 47 bar
